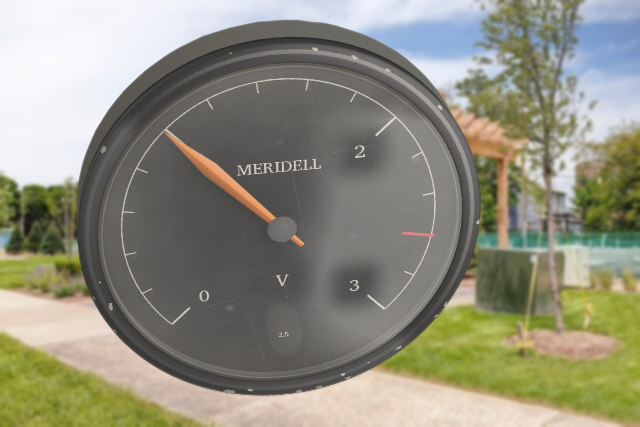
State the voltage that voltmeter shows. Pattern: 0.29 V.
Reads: 1 V
